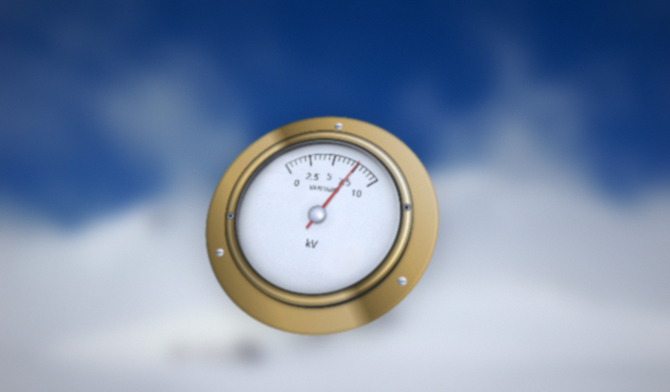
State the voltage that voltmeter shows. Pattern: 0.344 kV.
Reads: 7.5 kV
